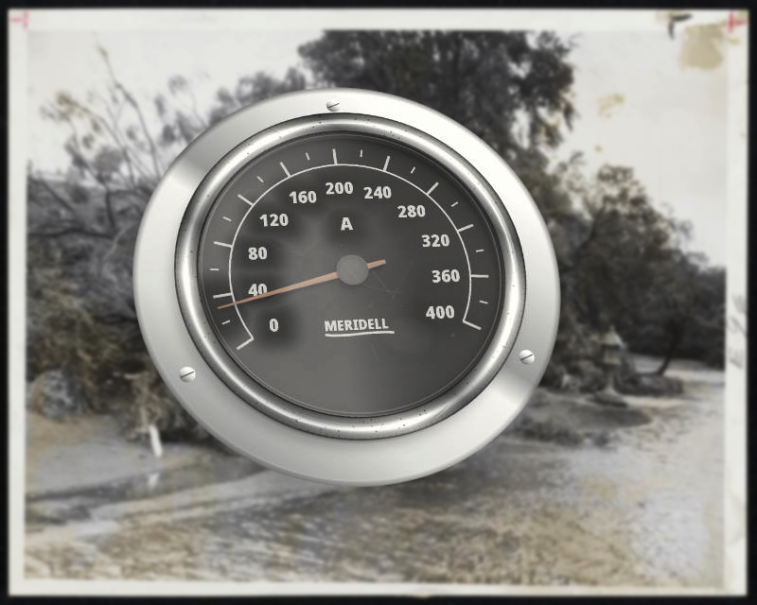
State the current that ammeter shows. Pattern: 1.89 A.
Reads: 30 A
